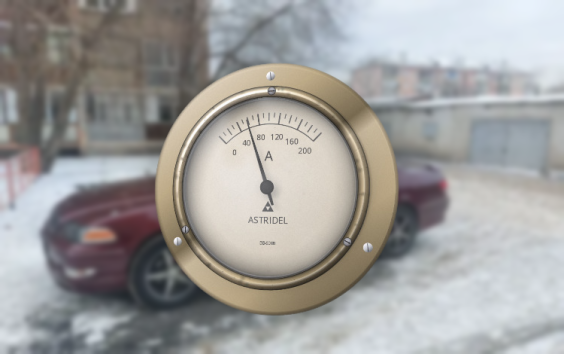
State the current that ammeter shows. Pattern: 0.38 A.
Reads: 60 A
